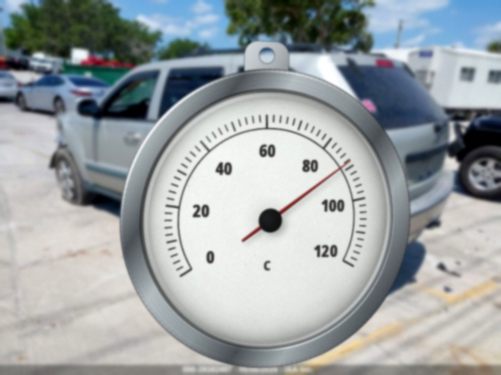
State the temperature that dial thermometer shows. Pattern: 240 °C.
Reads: 88 °C
